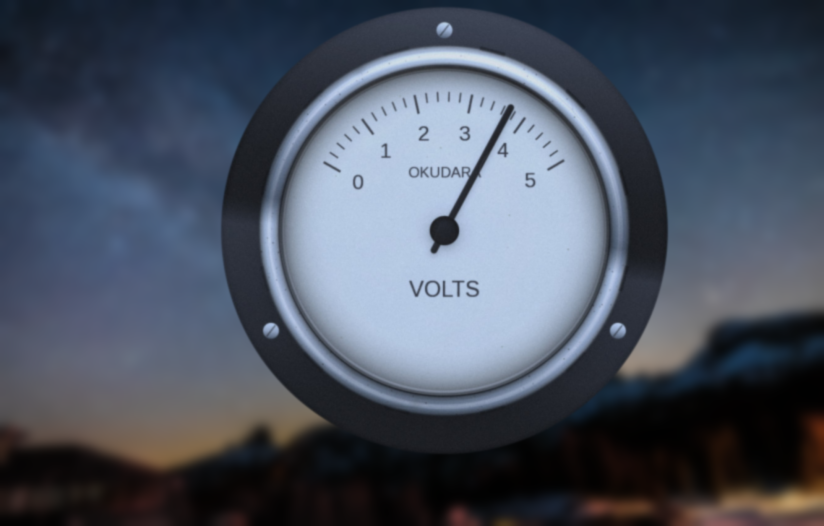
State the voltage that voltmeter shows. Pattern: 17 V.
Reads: 3.7 V
